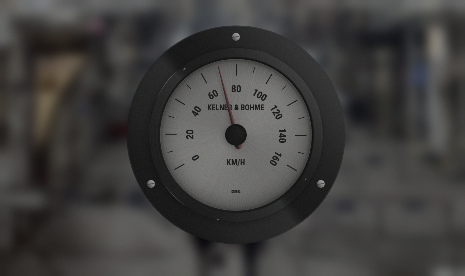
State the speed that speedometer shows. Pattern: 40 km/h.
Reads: 70 km/h
